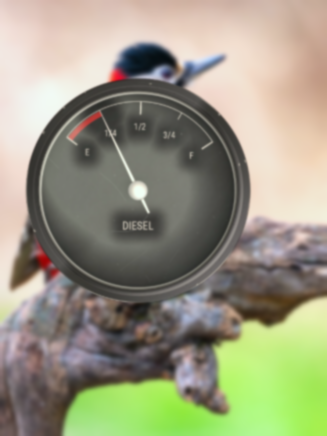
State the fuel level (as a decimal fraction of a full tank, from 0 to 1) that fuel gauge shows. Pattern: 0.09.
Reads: 0.25
